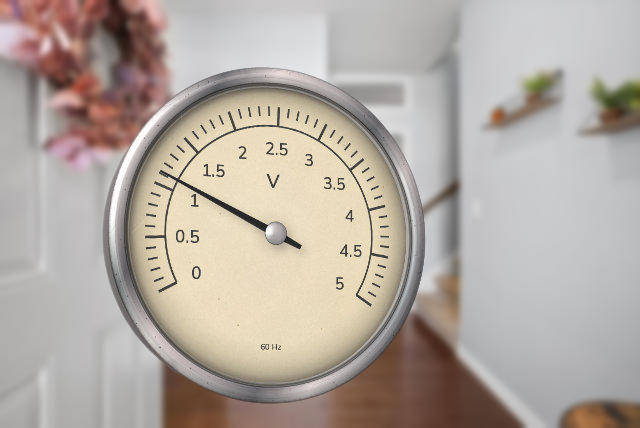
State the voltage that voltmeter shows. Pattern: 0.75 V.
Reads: 1.1 V
